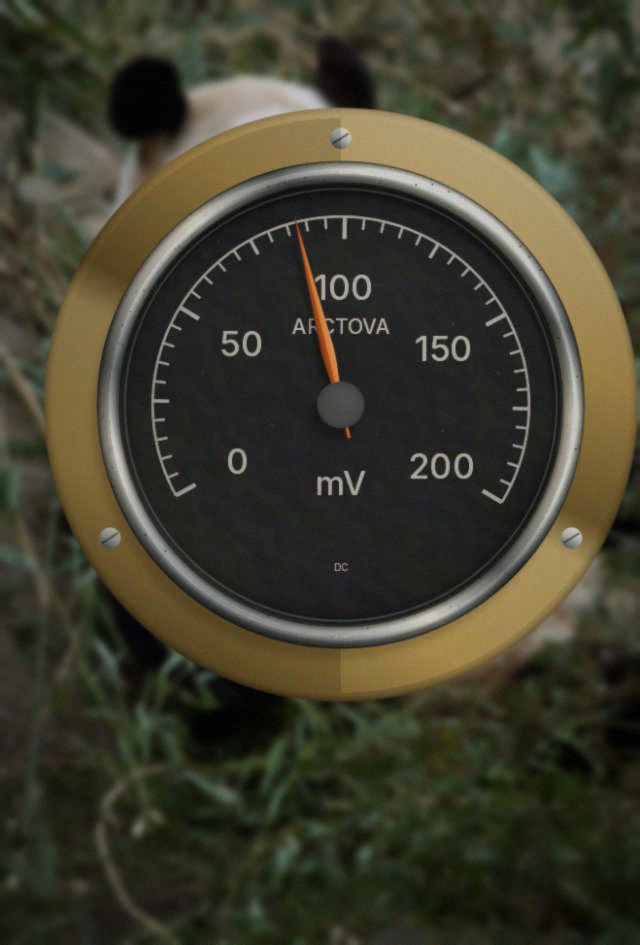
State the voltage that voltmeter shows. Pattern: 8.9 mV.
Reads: 87.5 mV
